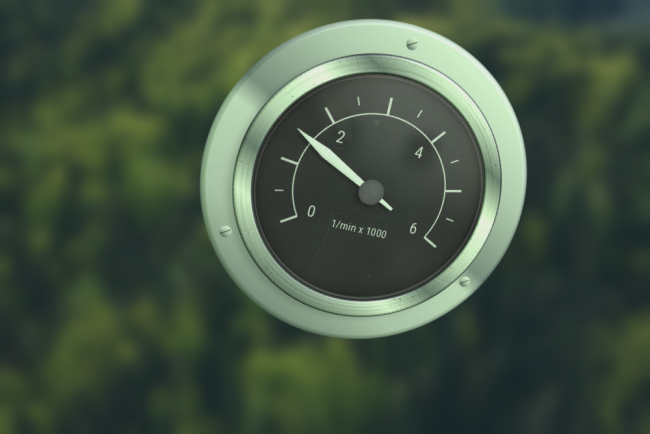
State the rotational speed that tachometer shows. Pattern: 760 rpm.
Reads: 1500 rpm
